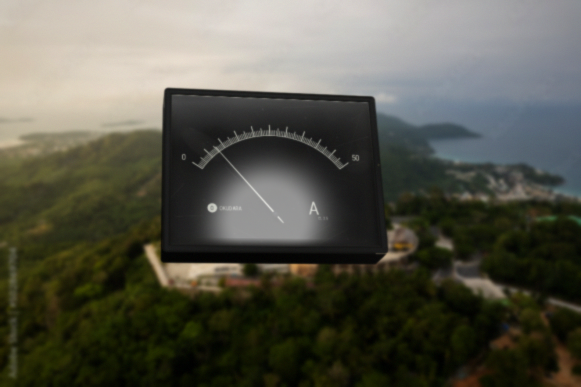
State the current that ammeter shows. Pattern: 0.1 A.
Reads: 7.5 A
